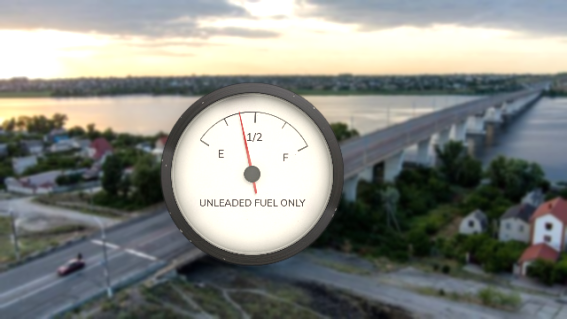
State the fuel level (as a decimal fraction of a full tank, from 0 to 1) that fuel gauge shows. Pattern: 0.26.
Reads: 0.375
